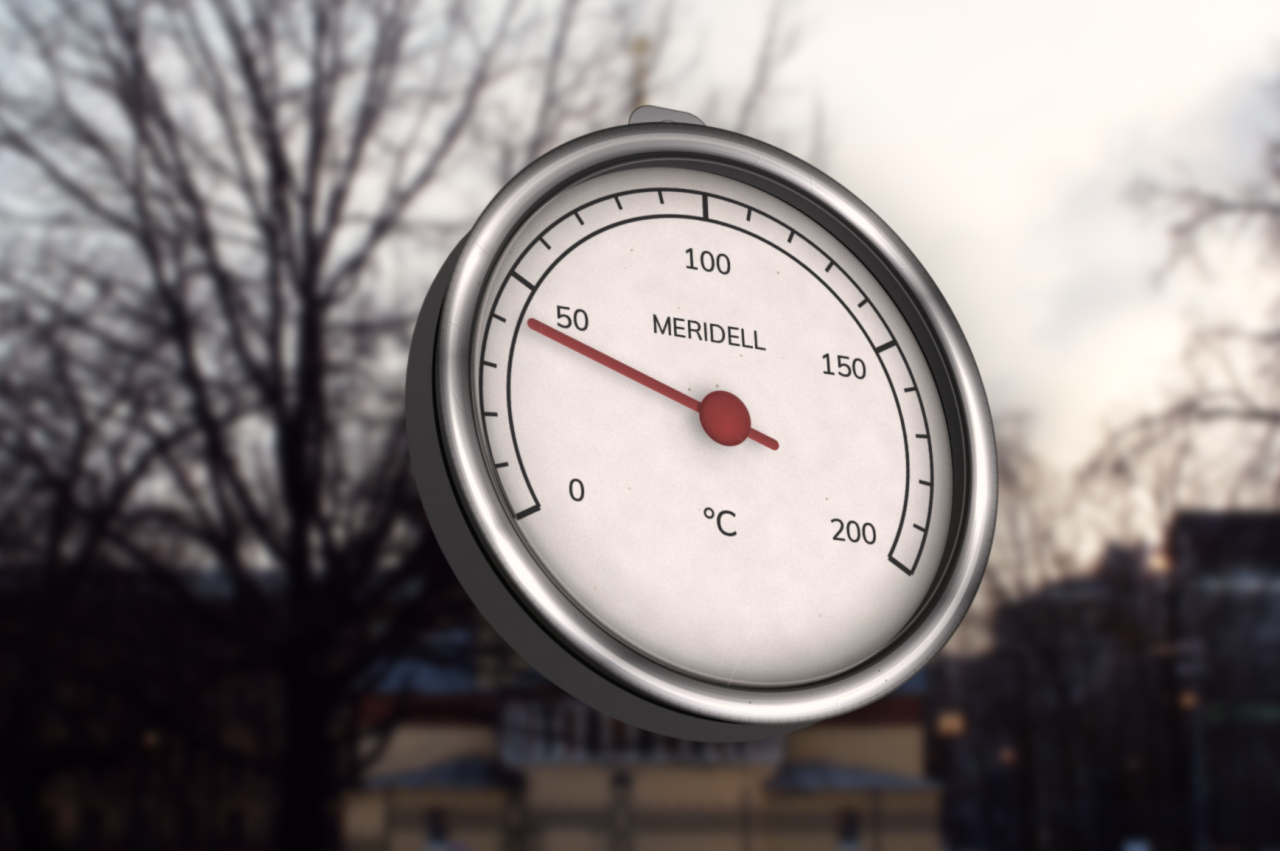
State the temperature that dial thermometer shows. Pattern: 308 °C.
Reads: 40 °C
